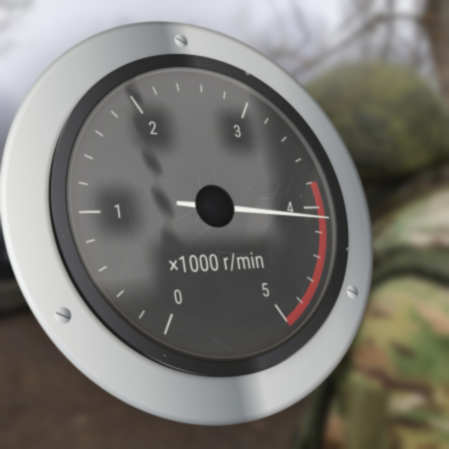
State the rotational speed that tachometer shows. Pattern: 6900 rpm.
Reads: 4100 rpm
